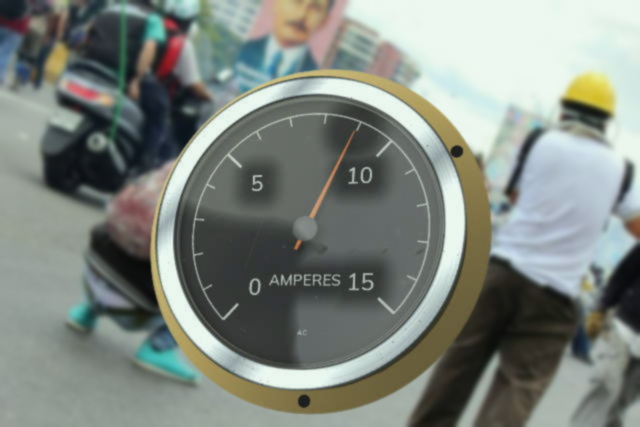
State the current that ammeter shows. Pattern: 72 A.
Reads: 9 A
